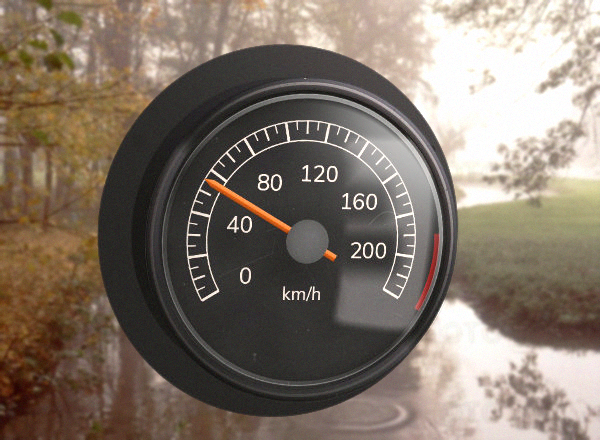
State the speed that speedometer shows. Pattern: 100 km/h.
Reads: 55 km/h
